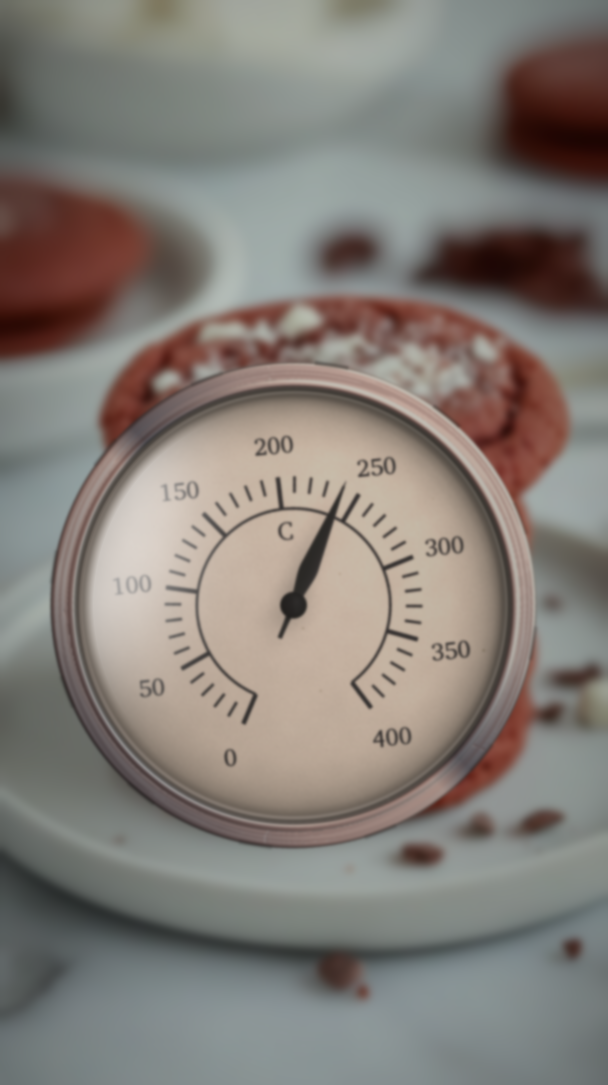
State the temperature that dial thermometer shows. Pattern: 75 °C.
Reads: 240 °C
